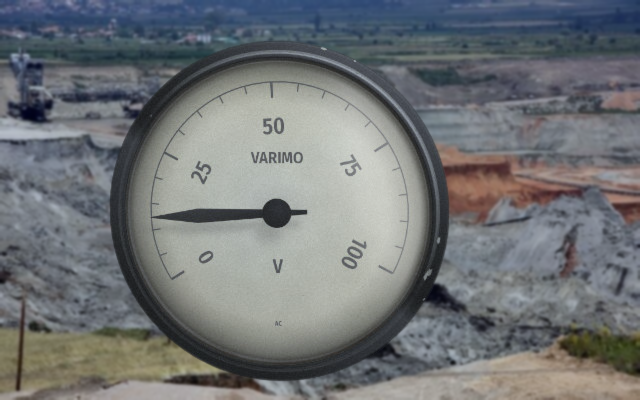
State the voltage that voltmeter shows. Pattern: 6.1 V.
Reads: 12.5 V
